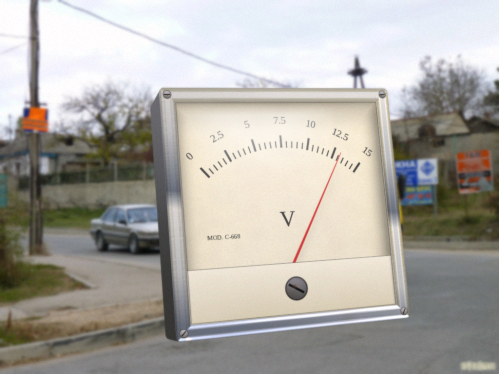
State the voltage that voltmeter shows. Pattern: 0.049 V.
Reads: 13 V
